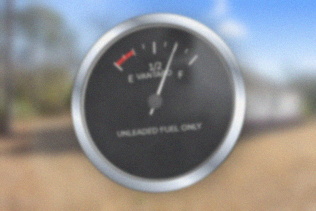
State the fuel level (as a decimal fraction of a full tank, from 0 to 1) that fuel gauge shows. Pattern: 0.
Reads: 0.75
